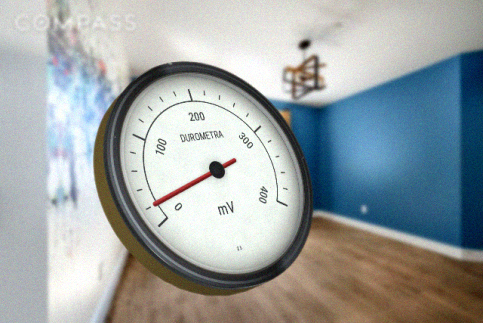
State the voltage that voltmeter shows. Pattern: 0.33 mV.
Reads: 20 mV
